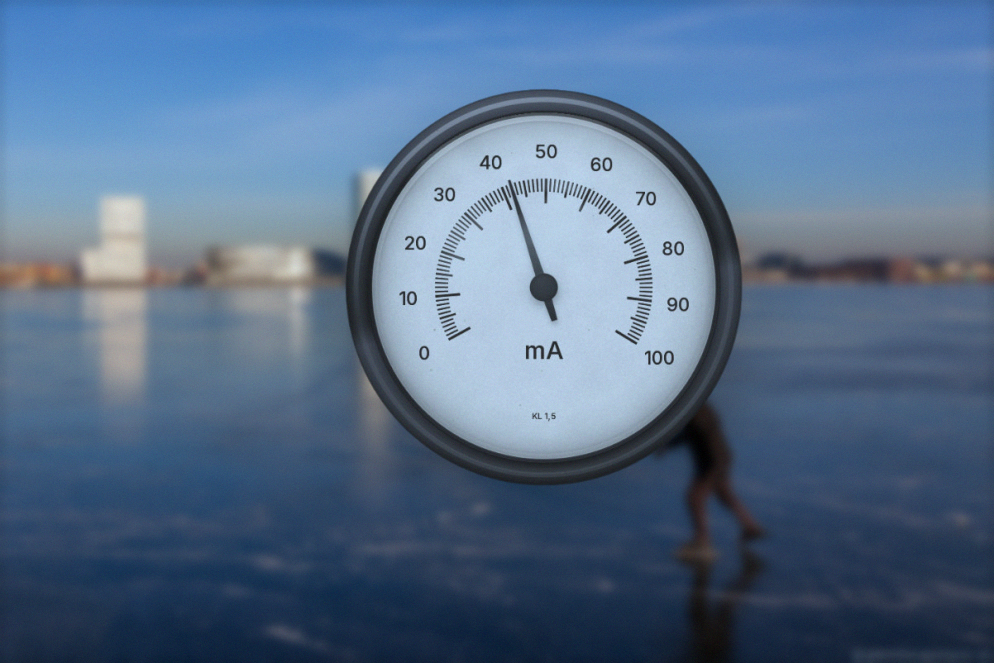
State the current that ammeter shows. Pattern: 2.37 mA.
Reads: 42 mA
